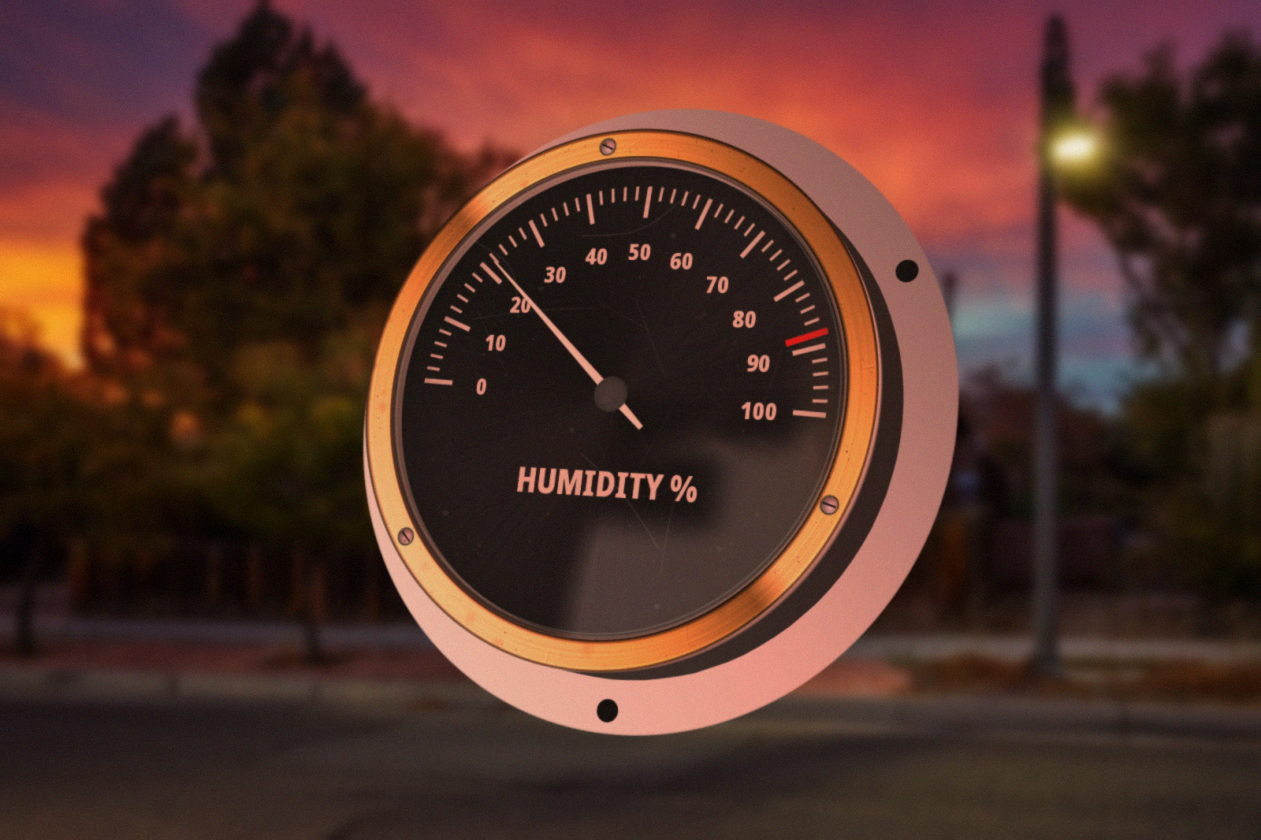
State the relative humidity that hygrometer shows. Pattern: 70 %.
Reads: 22 %
